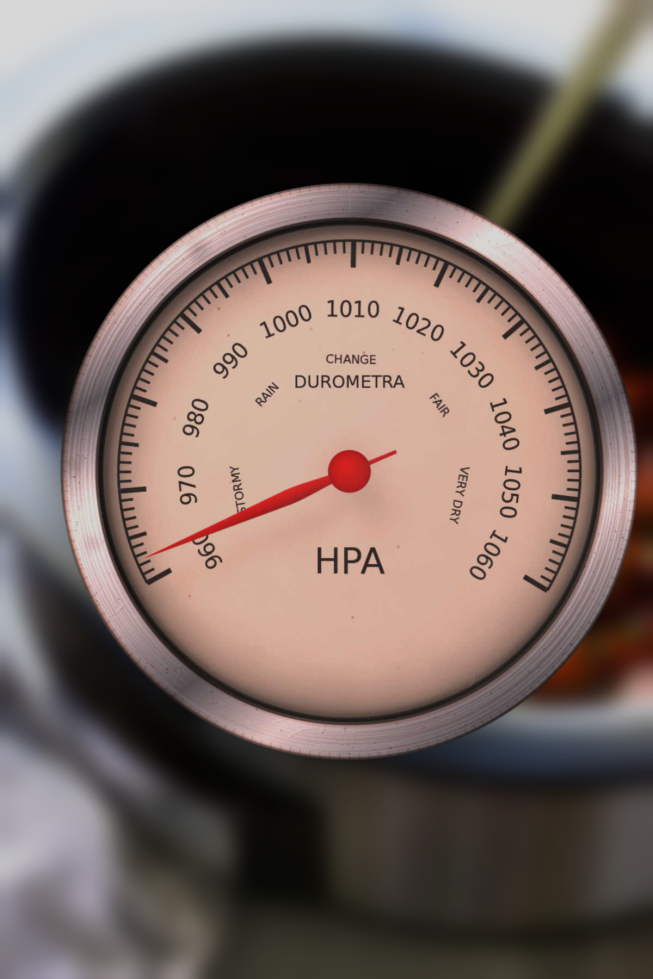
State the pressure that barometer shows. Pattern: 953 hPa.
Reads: 962.5 hPa
